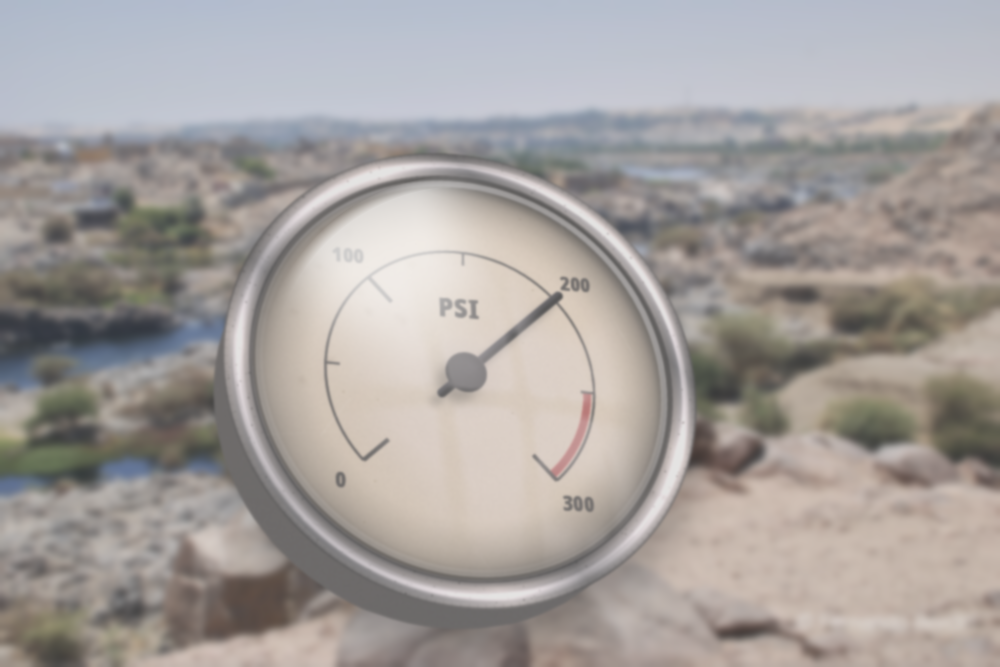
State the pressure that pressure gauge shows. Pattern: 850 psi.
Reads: 200 psi
